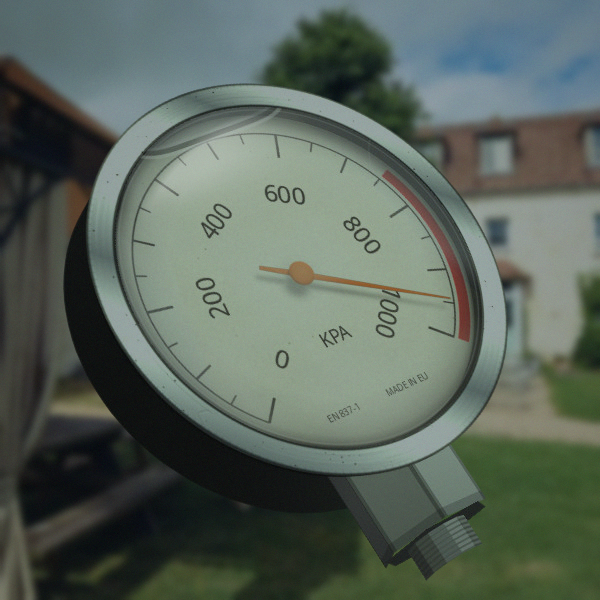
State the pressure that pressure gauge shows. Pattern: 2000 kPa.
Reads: 950 kPa
